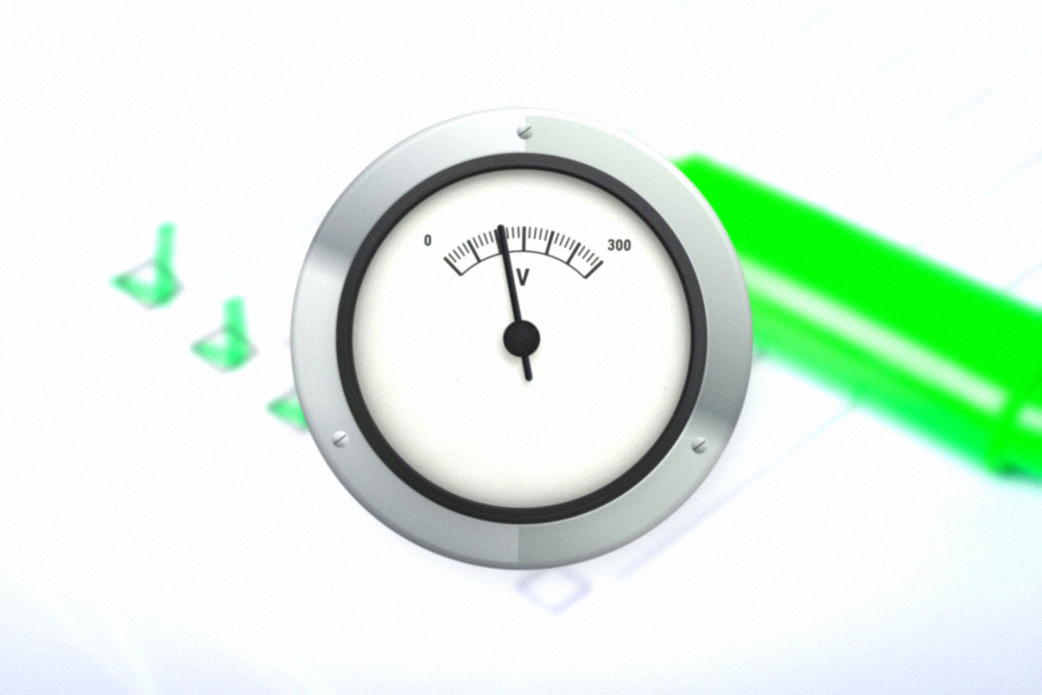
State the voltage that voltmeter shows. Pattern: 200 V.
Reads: 110 V
